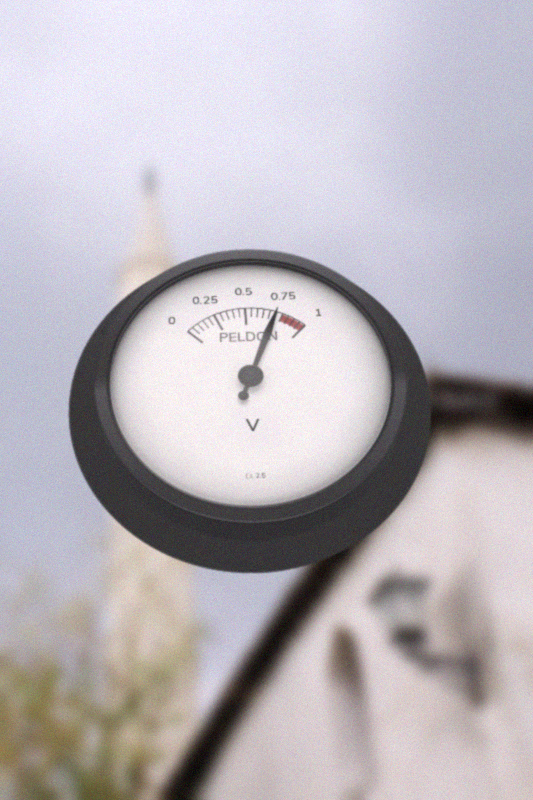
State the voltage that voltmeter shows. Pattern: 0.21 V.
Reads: 0.75 V
